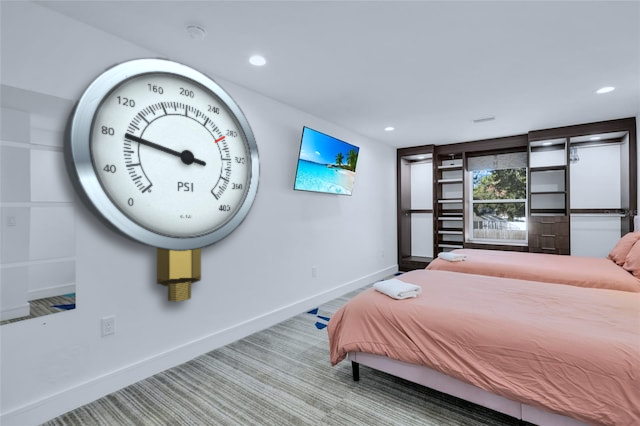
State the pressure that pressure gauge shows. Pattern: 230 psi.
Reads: 80 psi
